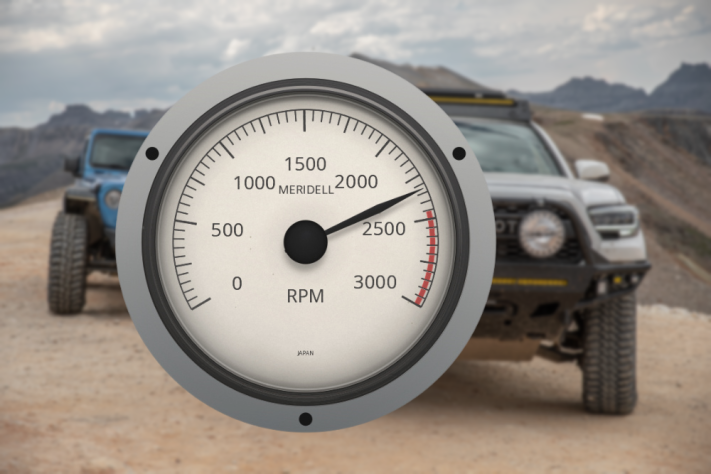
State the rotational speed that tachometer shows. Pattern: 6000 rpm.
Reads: 2325 rpm
